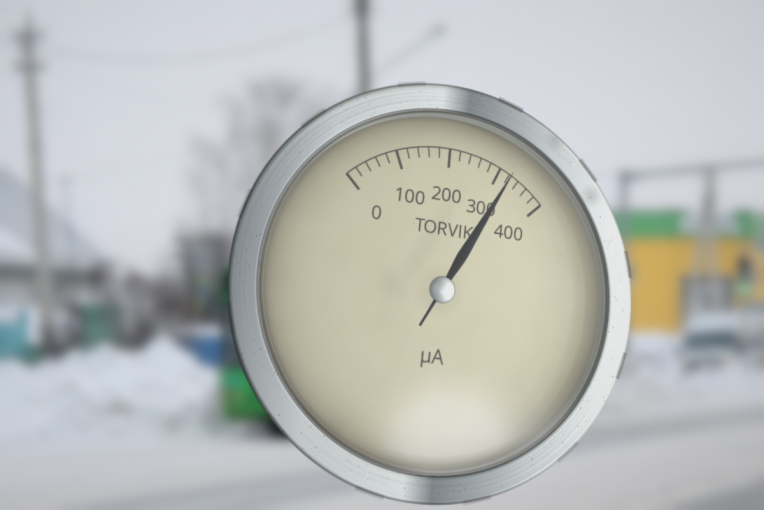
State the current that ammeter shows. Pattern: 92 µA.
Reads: 320 µA
